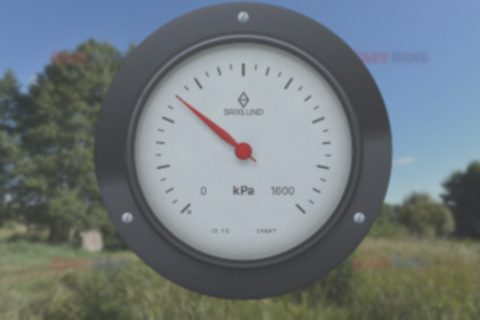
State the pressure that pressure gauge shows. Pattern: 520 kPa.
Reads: 500 kPa
